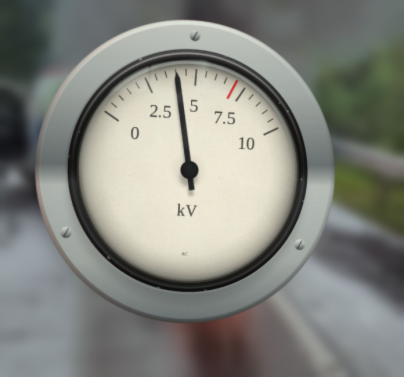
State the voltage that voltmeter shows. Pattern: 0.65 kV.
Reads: 4 kV
